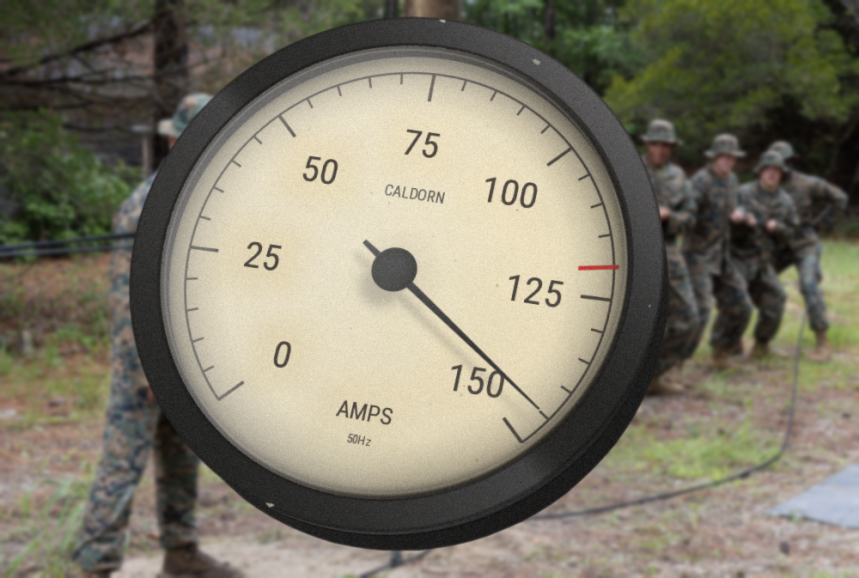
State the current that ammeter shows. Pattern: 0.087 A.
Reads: 145 A
